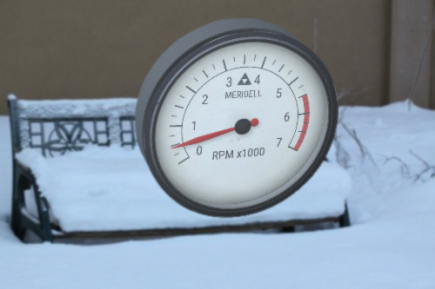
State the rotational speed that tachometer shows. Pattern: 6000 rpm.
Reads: 500 rpm
